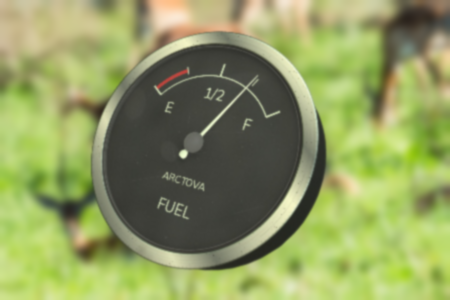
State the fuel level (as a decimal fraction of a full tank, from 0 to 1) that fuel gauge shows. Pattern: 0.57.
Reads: 0.75
